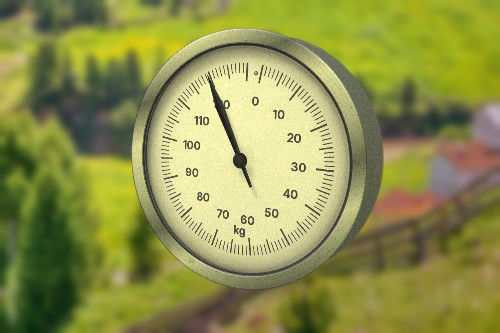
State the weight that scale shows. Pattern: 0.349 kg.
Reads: 120 kg
